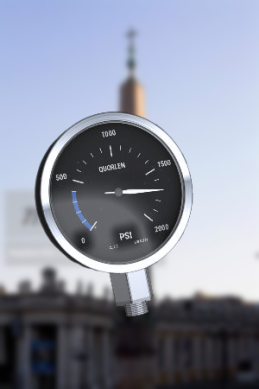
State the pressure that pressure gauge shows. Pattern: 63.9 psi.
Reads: 1700 psi
